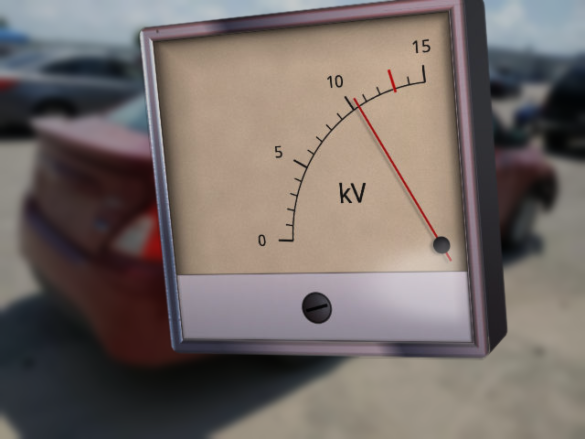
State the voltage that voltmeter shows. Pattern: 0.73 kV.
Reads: 10.5 kV
